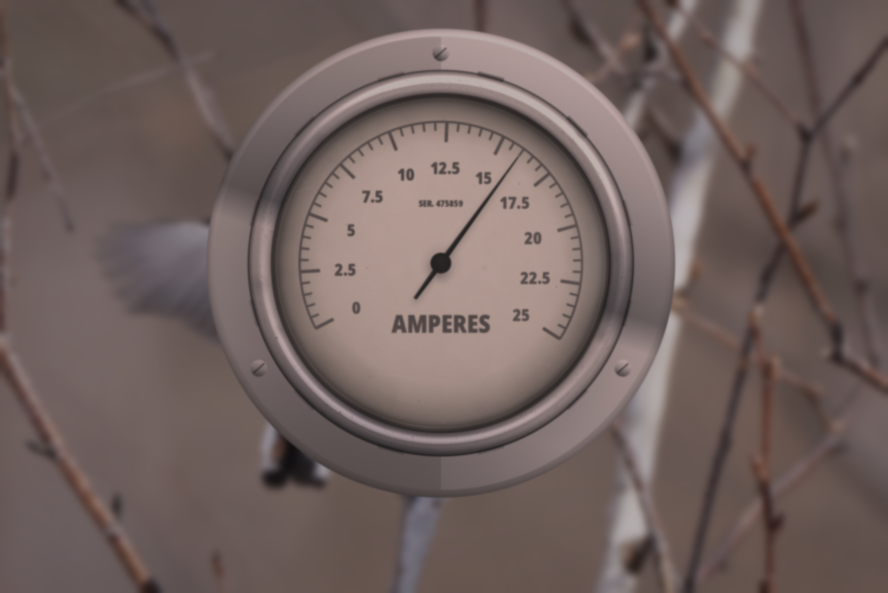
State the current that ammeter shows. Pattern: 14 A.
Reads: 16 A
